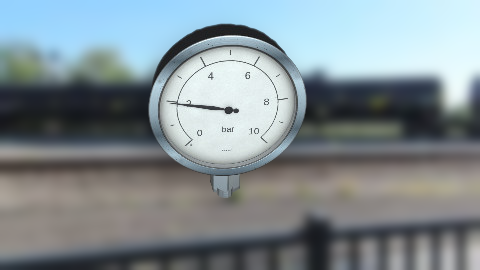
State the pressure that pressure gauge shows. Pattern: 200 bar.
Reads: 2 bar
